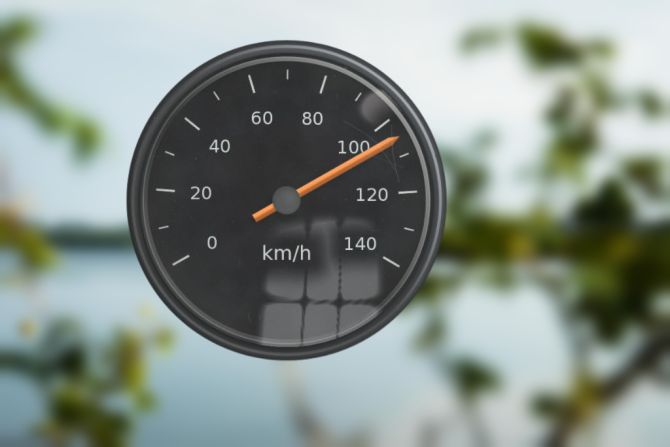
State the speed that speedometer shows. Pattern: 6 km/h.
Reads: 105 km/h
